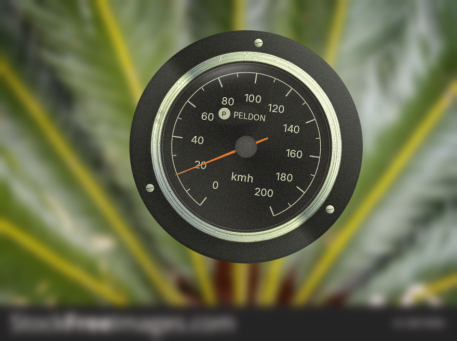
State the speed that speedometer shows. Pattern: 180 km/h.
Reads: 20 km/h
